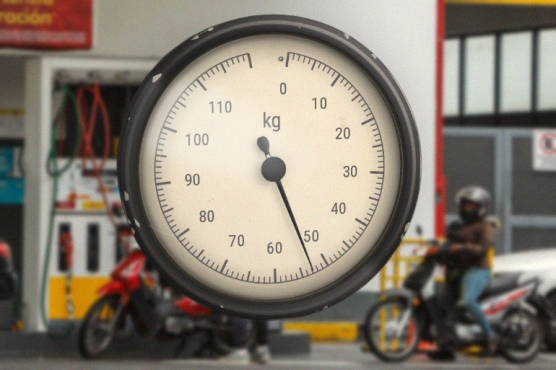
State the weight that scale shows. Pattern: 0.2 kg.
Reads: 53 kg
